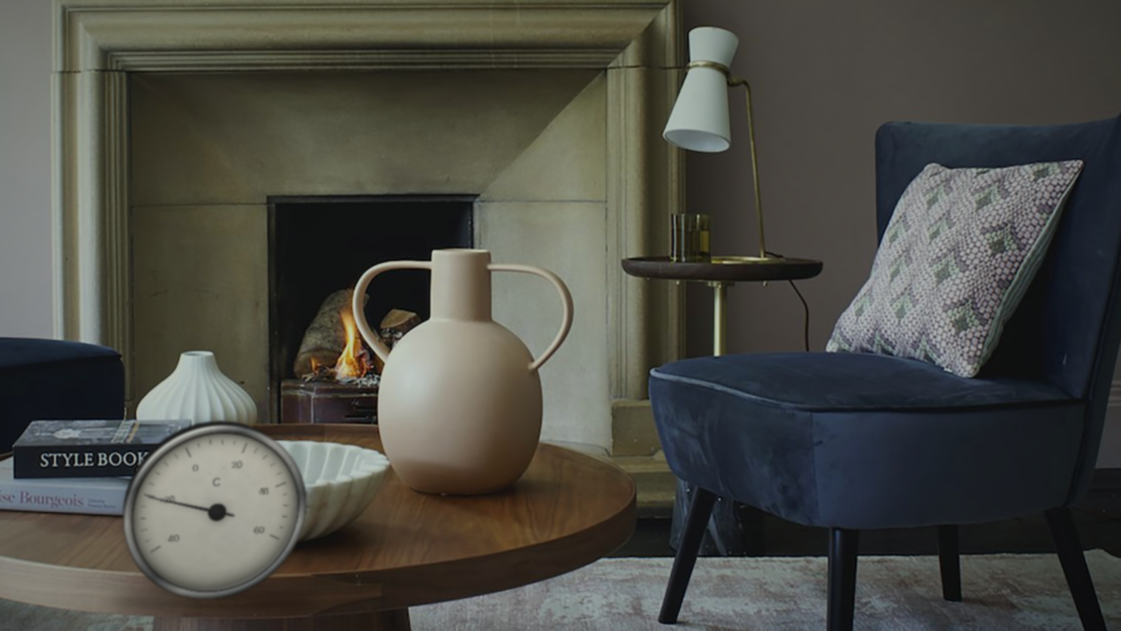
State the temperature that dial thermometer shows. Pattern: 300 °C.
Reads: -20 °C
